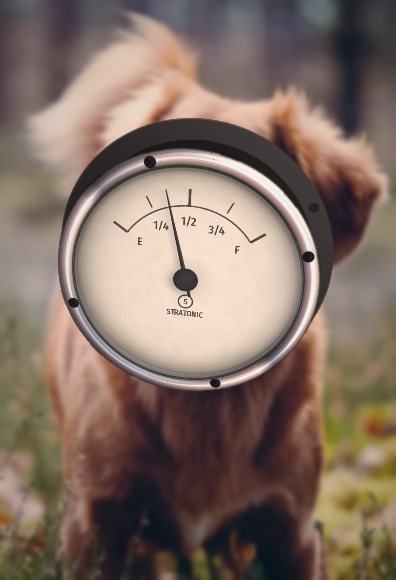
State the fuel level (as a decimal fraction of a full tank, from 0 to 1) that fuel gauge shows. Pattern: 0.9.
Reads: 0.375
